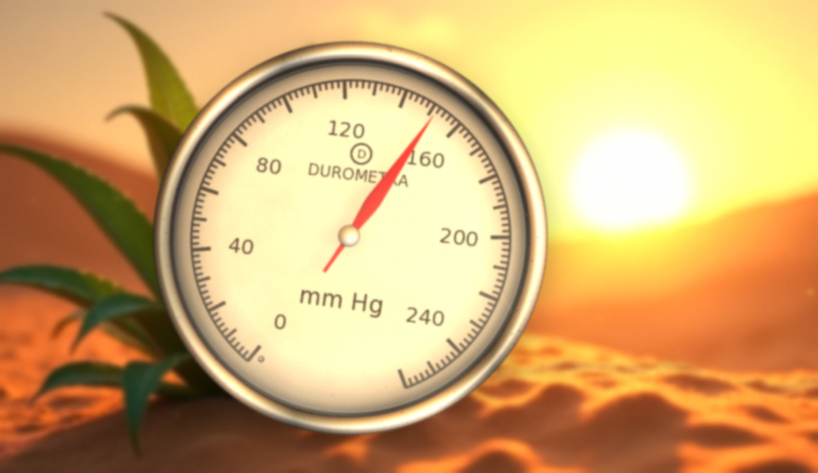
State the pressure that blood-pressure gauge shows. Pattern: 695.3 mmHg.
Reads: 152 mmHg
